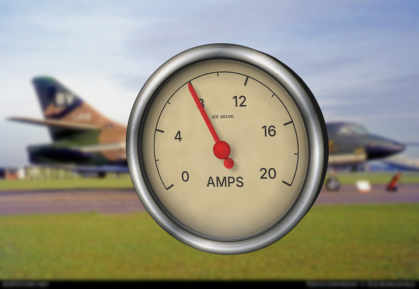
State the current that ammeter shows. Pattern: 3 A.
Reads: 8 A
